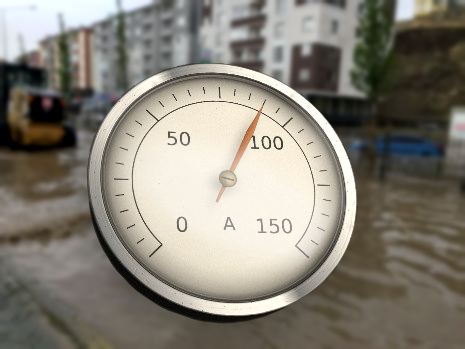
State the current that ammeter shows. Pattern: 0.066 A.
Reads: 90 A
